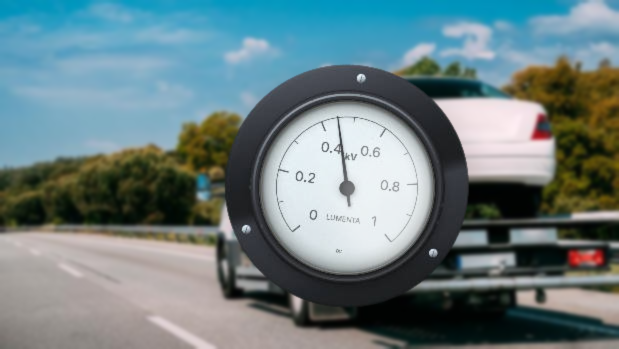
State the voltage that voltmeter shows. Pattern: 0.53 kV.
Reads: 0.45 kV
